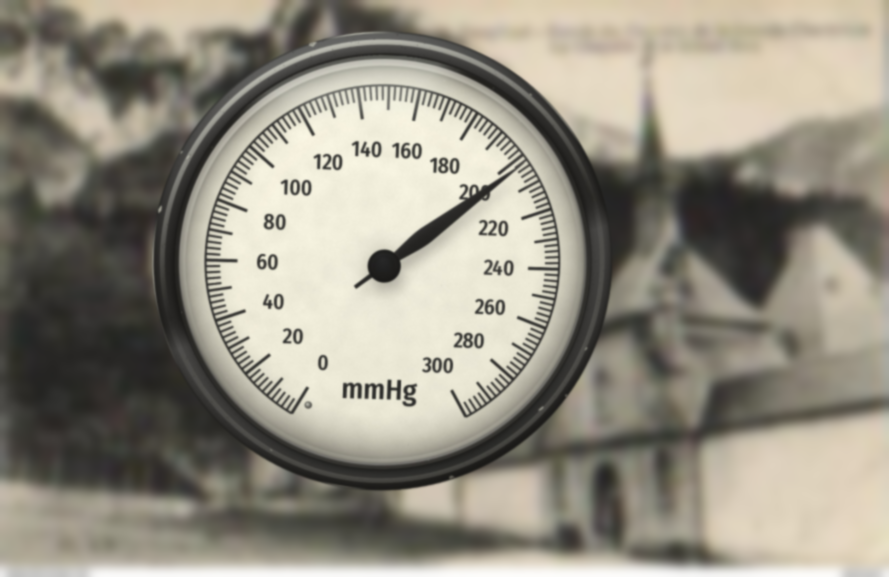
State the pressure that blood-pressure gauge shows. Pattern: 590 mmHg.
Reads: 202 mmHg
